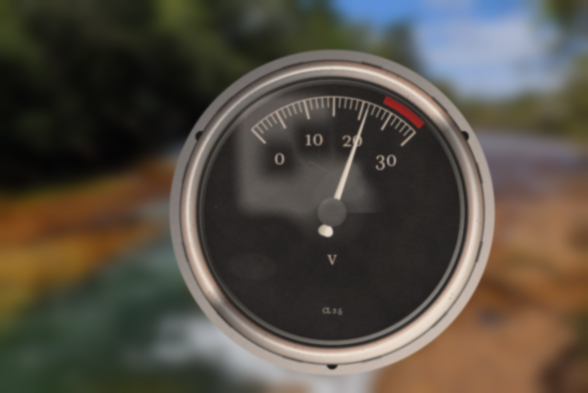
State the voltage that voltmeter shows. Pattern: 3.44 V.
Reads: 21 V
